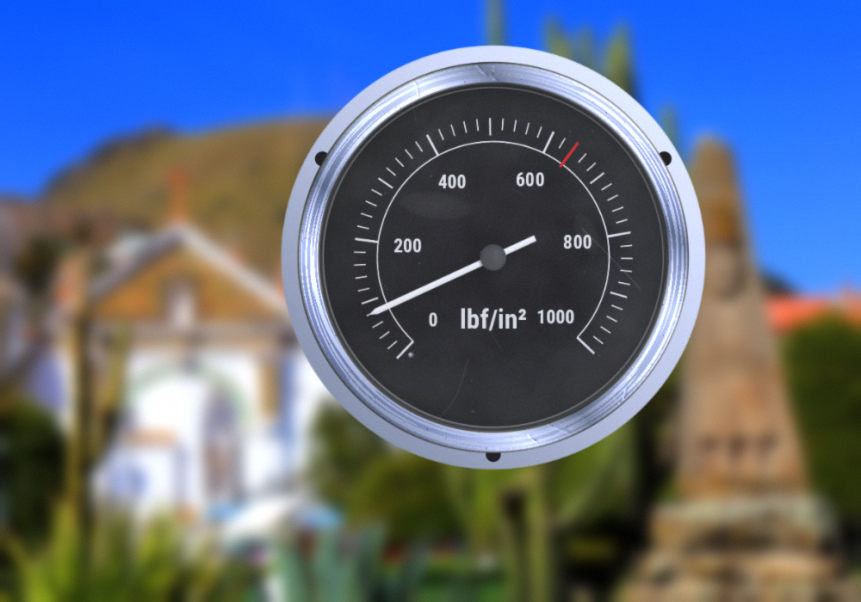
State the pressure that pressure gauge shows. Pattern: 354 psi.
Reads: 80 psi
